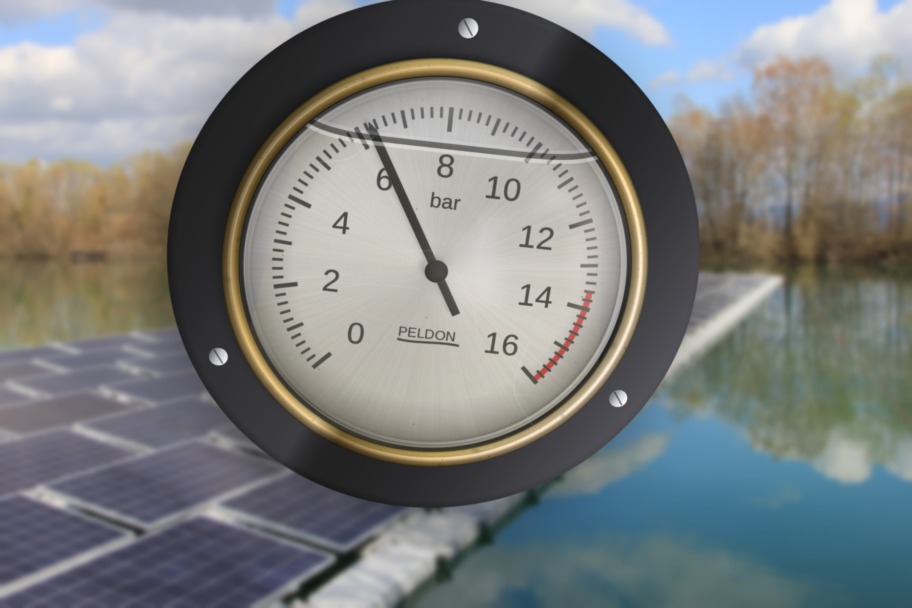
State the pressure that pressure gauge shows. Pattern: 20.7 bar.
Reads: 6.3 bar
